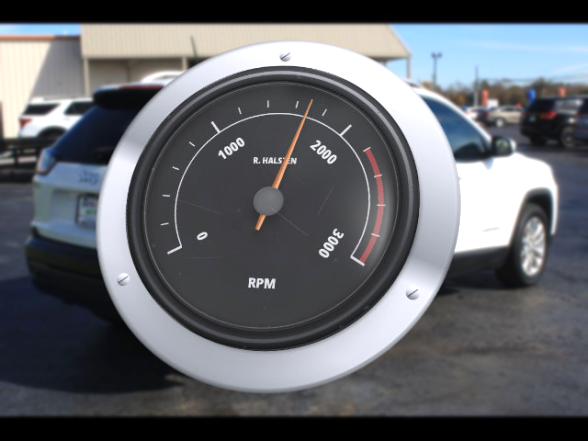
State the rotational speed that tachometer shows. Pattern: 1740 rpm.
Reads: 1700 rpm
